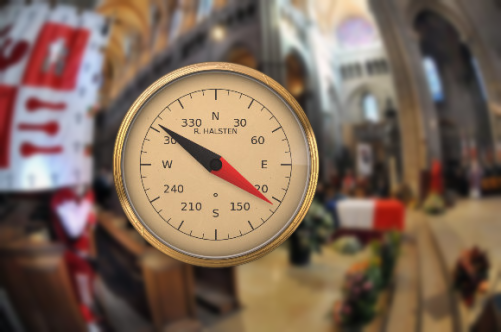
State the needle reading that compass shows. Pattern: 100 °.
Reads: 125 °
